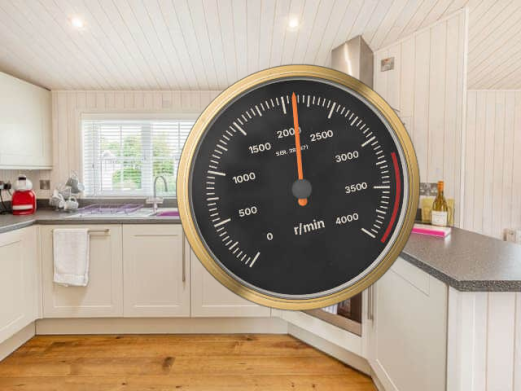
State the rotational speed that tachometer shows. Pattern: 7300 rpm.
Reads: 2100 rpm
